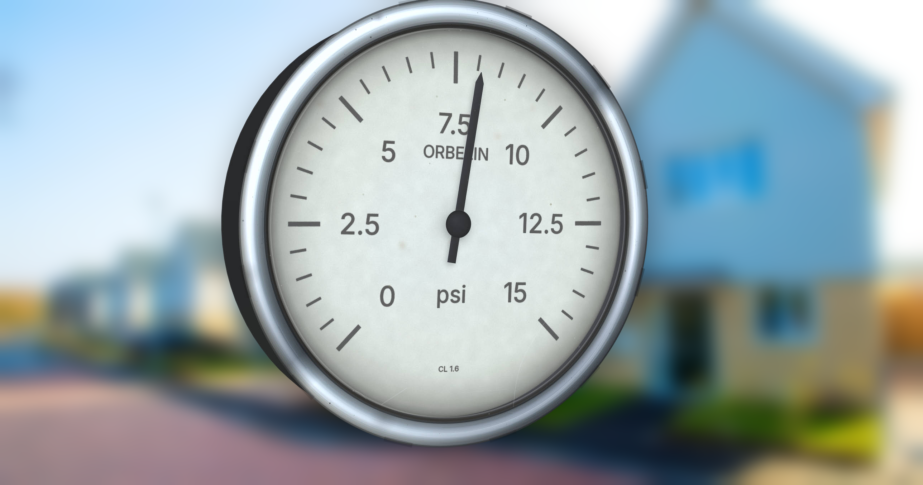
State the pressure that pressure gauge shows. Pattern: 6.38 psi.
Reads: 8 psi
